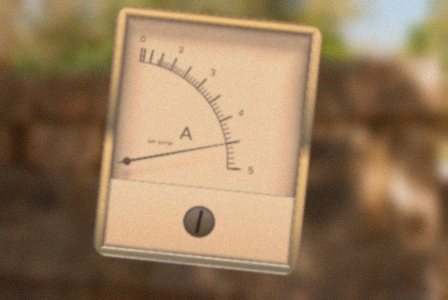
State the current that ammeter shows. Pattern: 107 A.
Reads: 4.5 A
